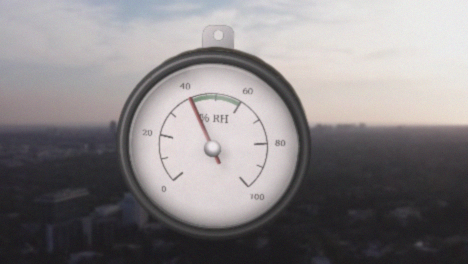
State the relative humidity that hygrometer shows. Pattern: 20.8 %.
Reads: 40 %
